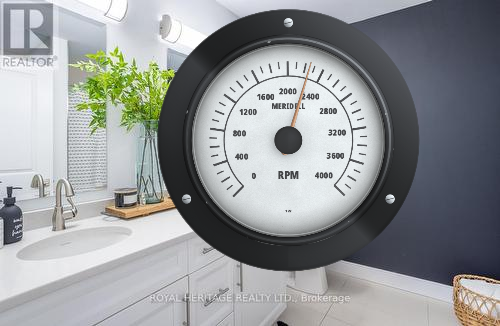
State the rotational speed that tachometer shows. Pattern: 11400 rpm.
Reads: 2250 rpm
